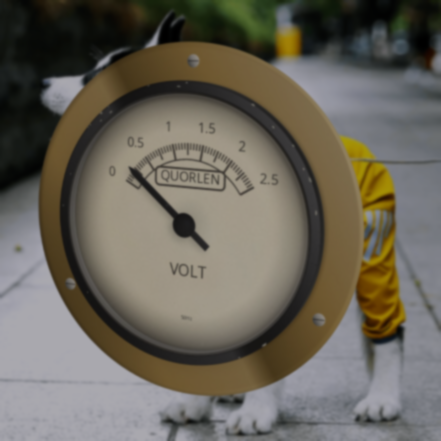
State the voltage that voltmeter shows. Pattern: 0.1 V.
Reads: 0.25 V
